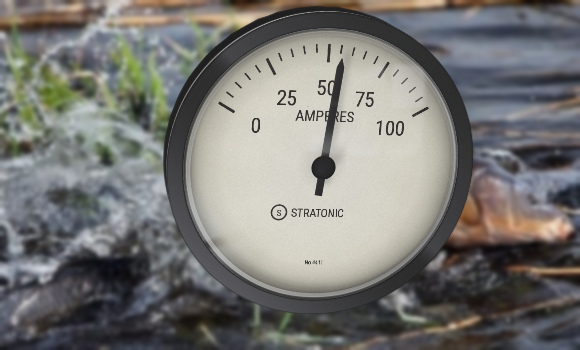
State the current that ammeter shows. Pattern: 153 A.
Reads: 55 A
